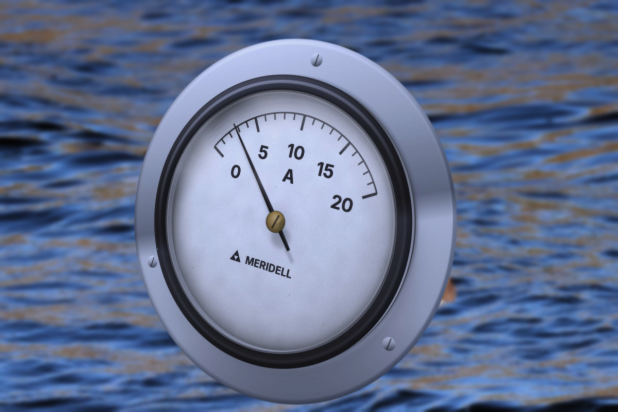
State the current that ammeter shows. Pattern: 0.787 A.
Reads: 3 A
